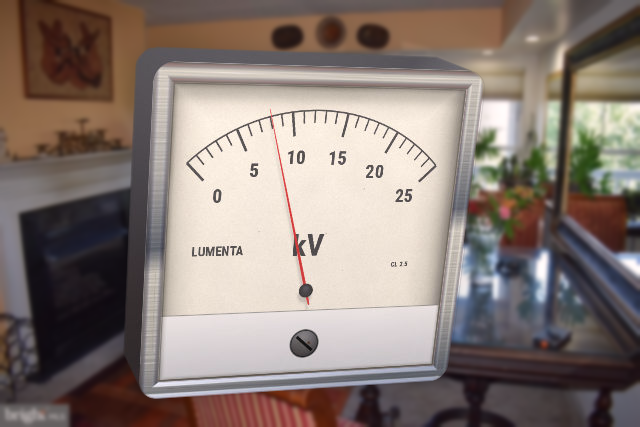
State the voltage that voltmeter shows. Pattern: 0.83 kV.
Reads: 8 kV
